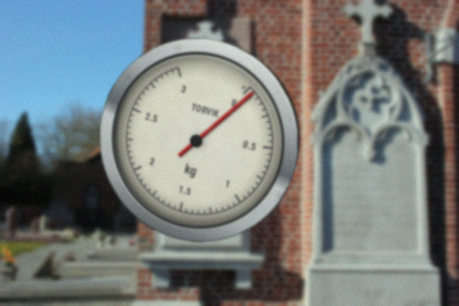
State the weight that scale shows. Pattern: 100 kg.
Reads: 0.05 kg
